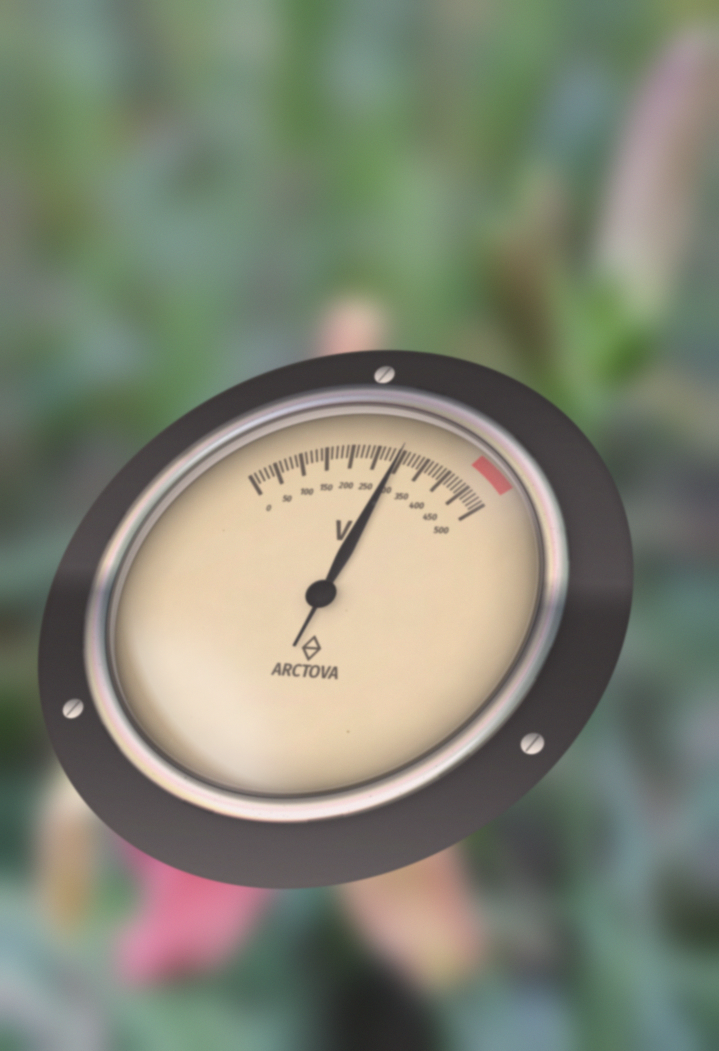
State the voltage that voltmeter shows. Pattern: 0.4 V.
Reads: 300 V
